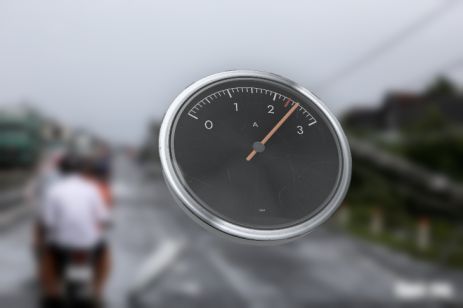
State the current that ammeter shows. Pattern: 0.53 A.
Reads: 2.5 A
